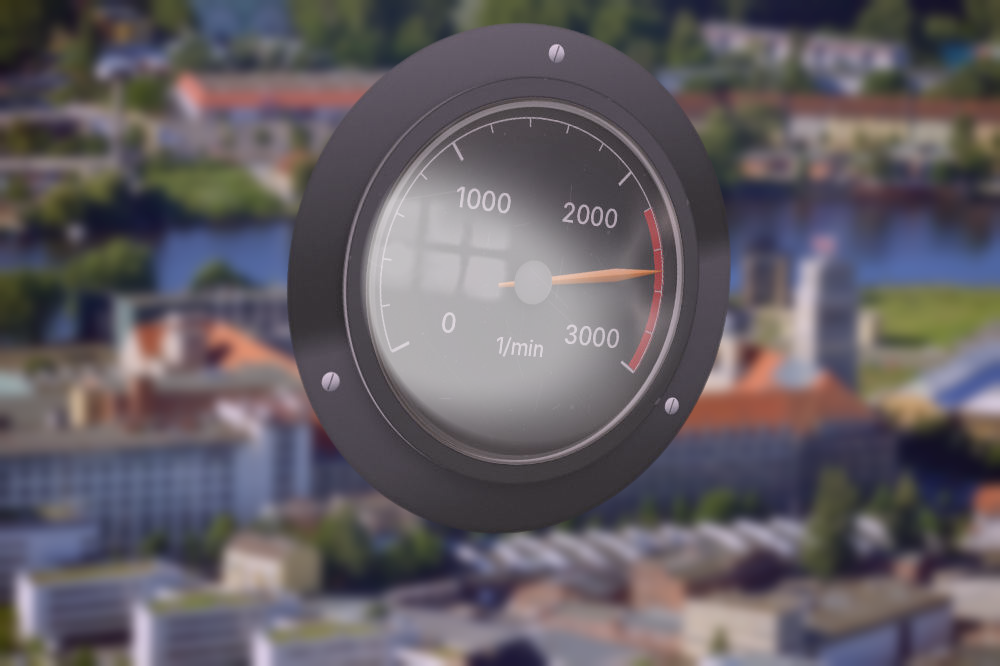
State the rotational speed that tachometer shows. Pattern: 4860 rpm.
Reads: 2500 rpm
